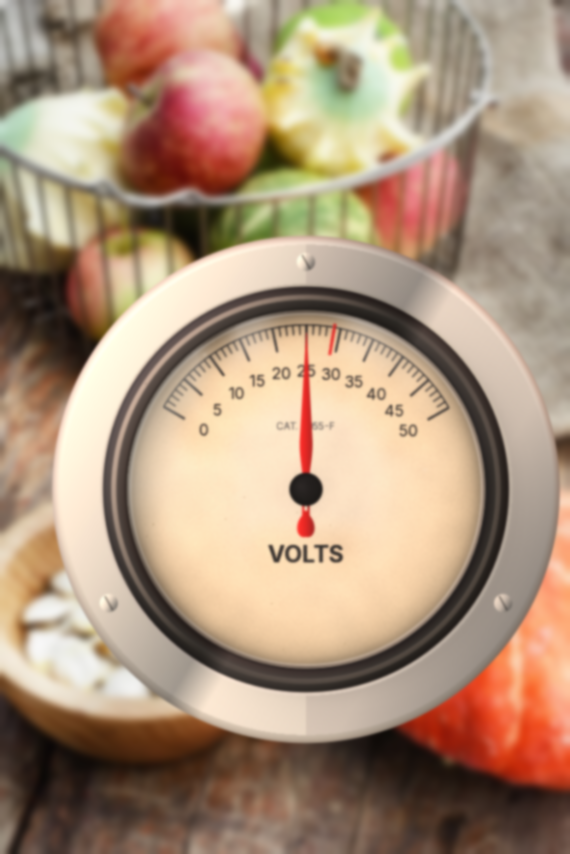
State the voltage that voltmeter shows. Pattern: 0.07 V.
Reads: 25 V
